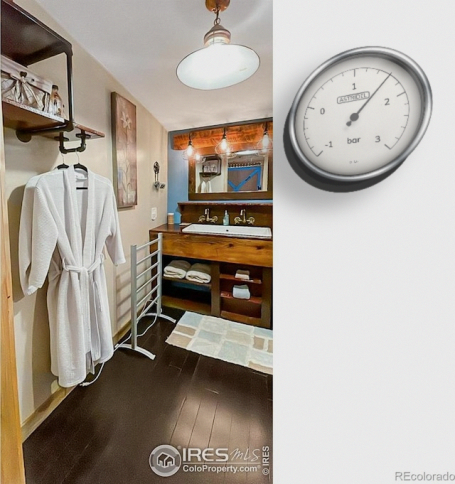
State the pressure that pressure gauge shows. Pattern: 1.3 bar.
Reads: 1.6 bar
